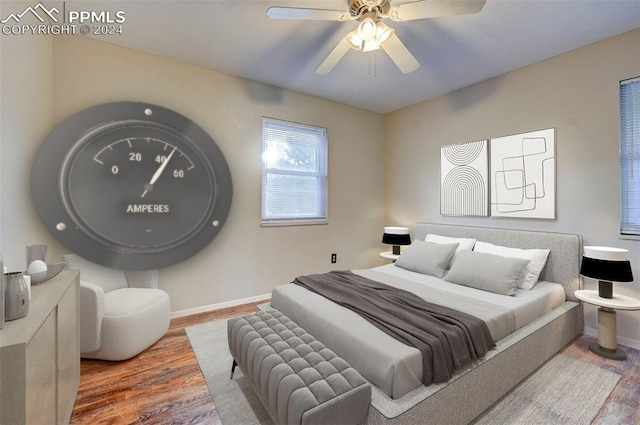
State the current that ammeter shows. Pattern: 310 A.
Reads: 45 A
